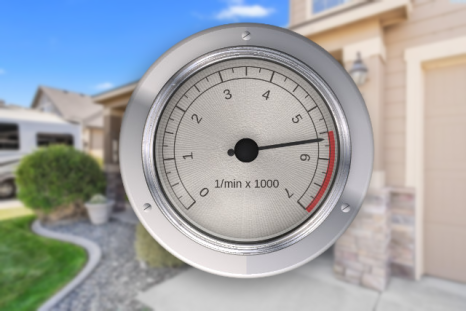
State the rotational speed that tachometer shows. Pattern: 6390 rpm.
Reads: 5625 rpm
